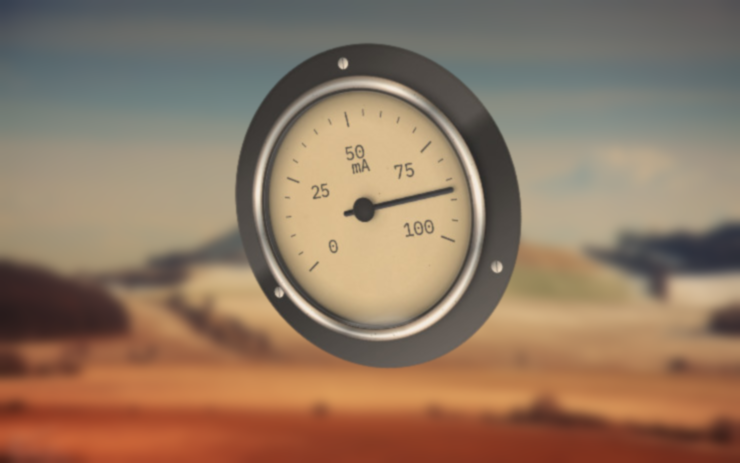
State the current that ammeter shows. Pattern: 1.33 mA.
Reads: 87.5 mA
